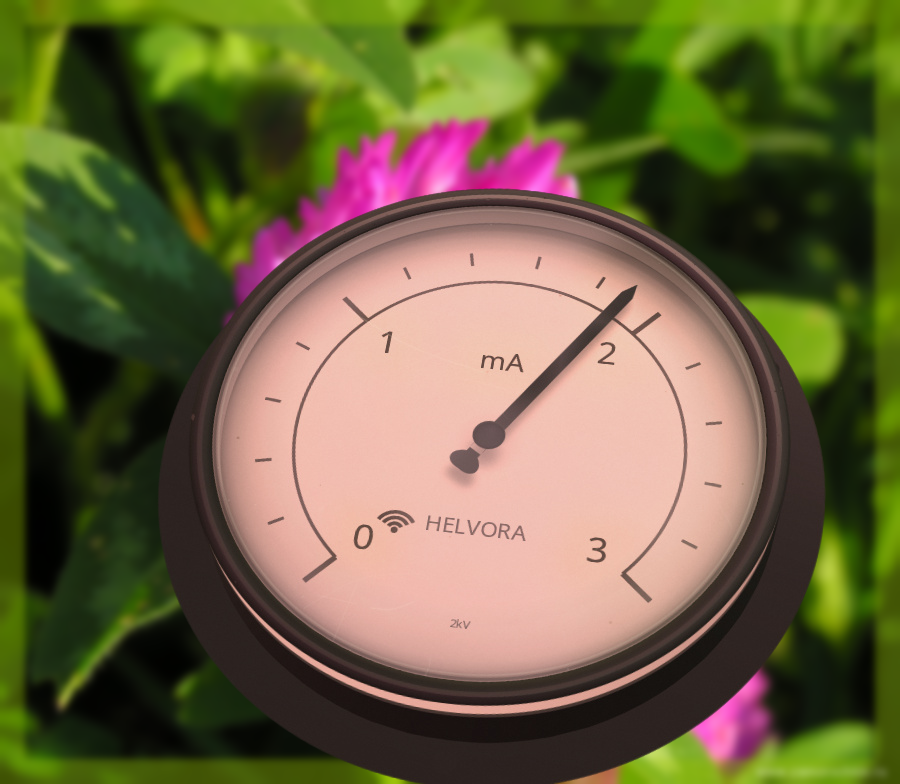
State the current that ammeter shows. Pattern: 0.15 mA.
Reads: 1.9 mA
